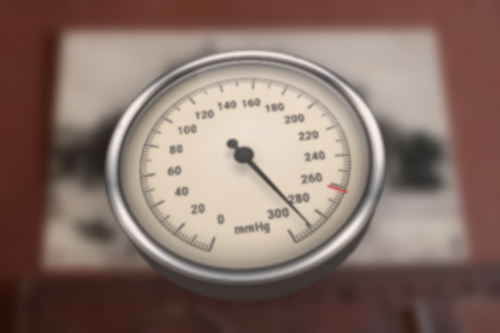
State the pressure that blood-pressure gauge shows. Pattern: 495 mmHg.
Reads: 290 mmHg
